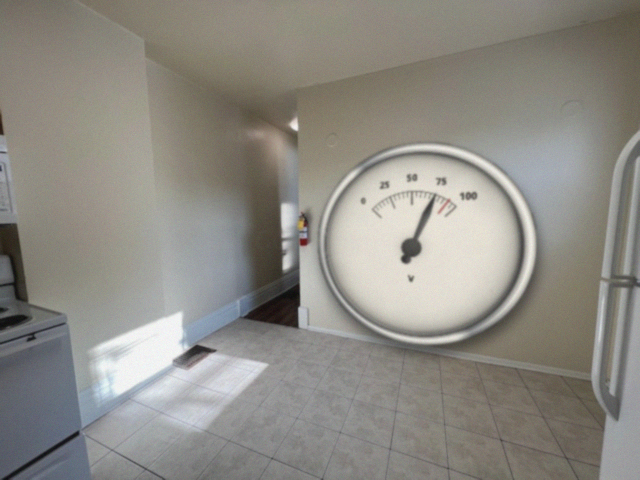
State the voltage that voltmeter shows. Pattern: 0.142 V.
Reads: 75 V
